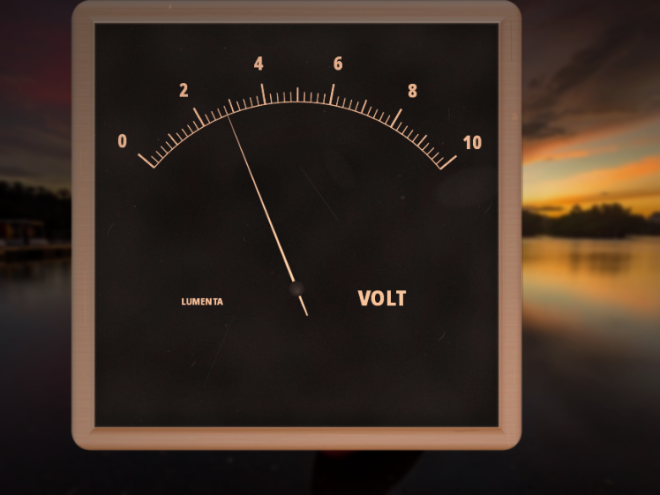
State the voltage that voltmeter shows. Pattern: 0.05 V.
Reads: 2.8 V
